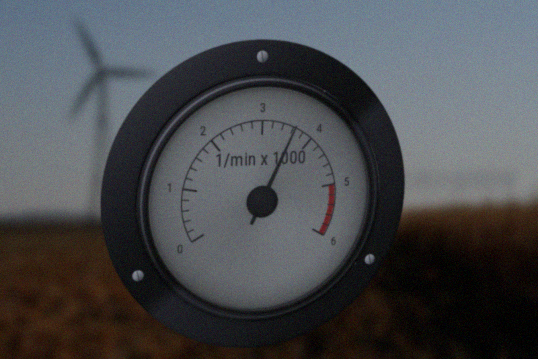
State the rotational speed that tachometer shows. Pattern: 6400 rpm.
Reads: 3600 rpm
